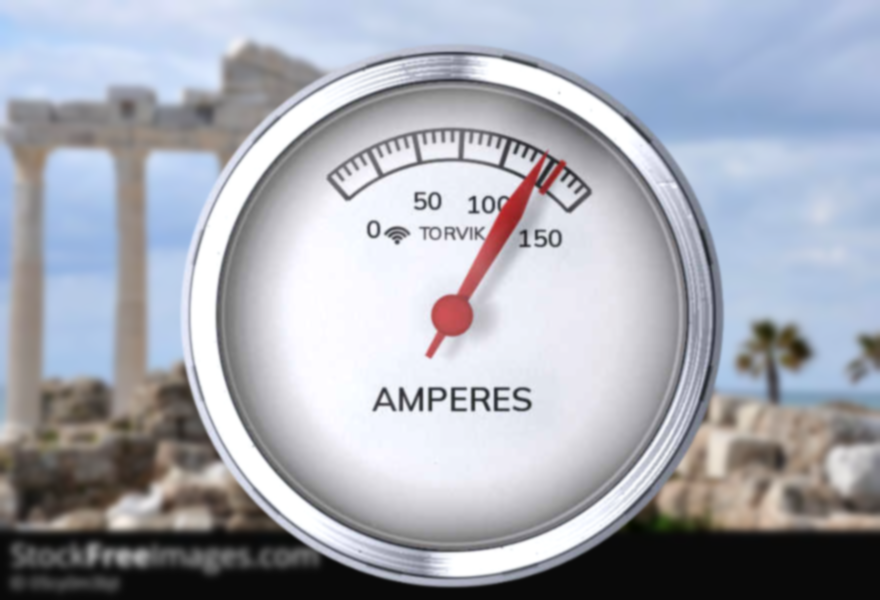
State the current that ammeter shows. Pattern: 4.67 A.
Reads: 120 A
